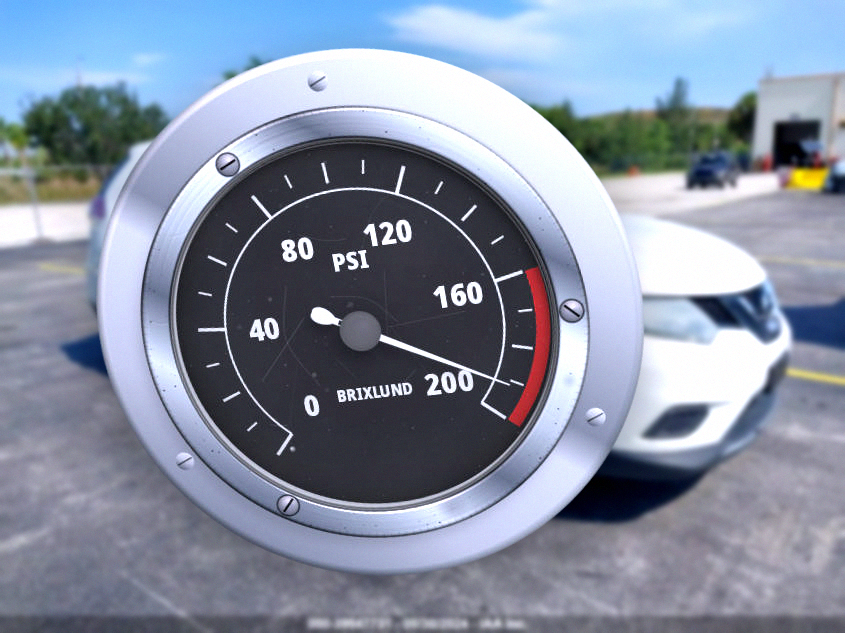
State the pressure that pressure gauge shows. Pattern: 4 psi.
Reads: 190 psi
